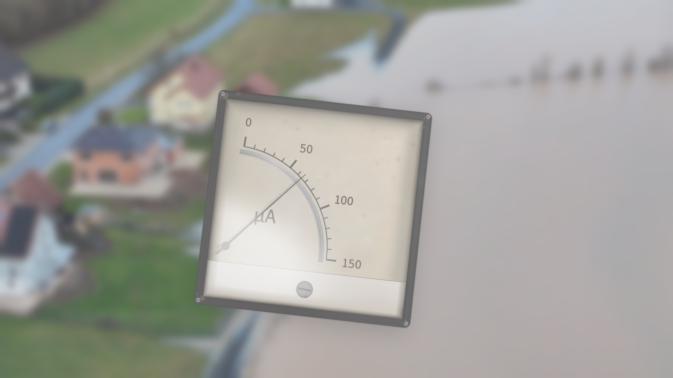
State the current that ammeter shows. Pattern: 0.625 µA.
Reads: 65 µA
